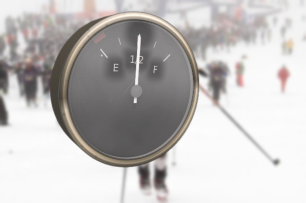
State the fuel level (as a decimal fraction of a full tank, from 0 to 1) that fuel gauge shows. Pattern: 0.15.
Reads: 0.5
